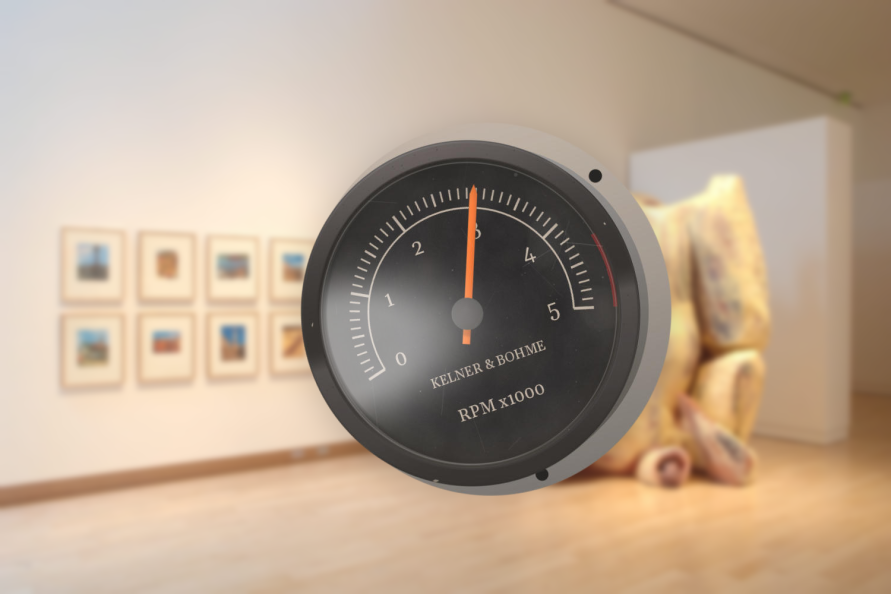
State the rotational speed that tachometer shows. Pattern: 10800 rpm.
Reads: 3000 rpm
